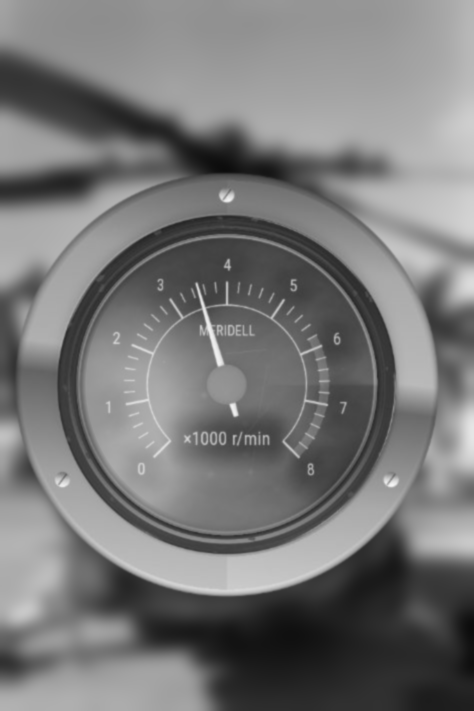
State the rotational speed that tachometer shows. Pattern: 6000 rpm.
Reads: 3500 rpm
